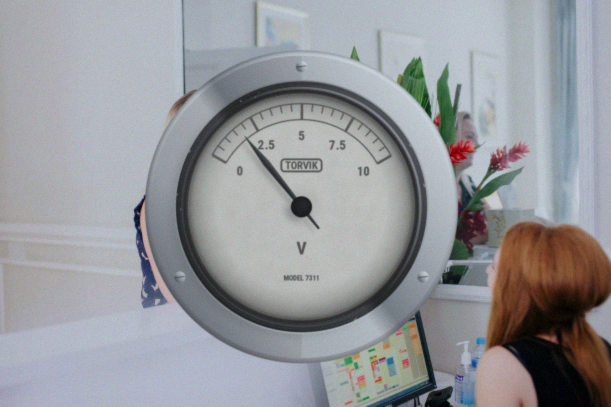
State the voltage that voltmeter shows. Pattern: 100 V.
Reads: 1.75 V
